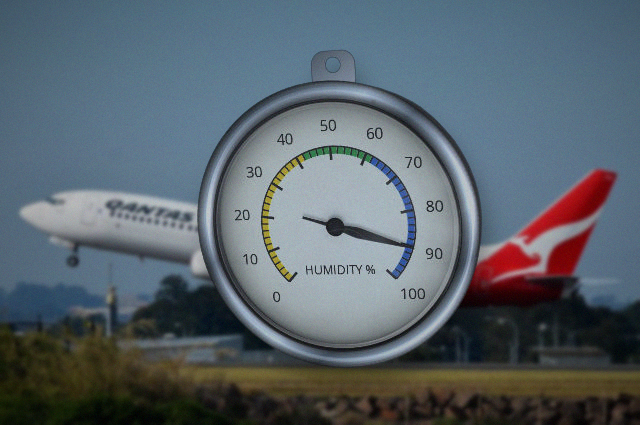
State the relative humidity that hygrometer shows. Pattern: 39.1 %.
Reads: 90 %
